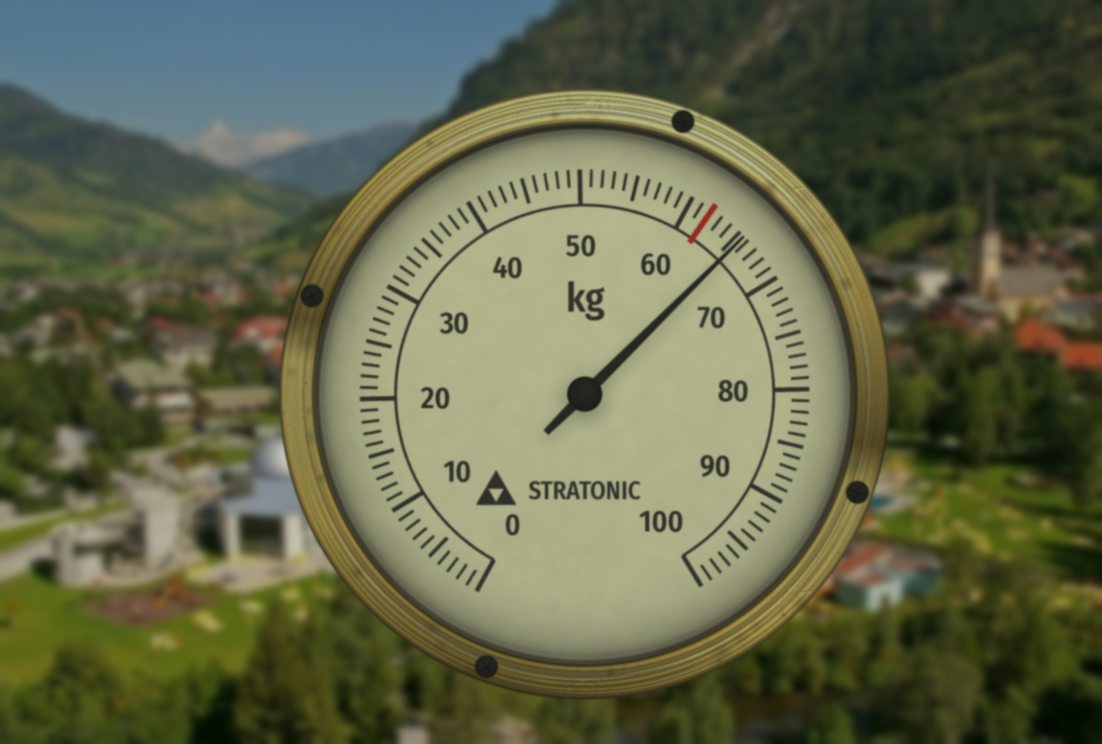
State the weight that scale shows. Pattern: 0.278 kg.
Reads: 65.5 kg
